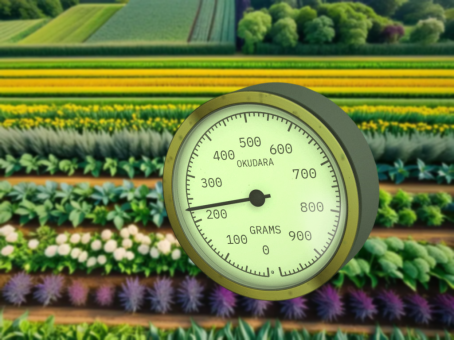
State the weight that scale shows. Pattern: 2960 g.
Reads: 230 g
